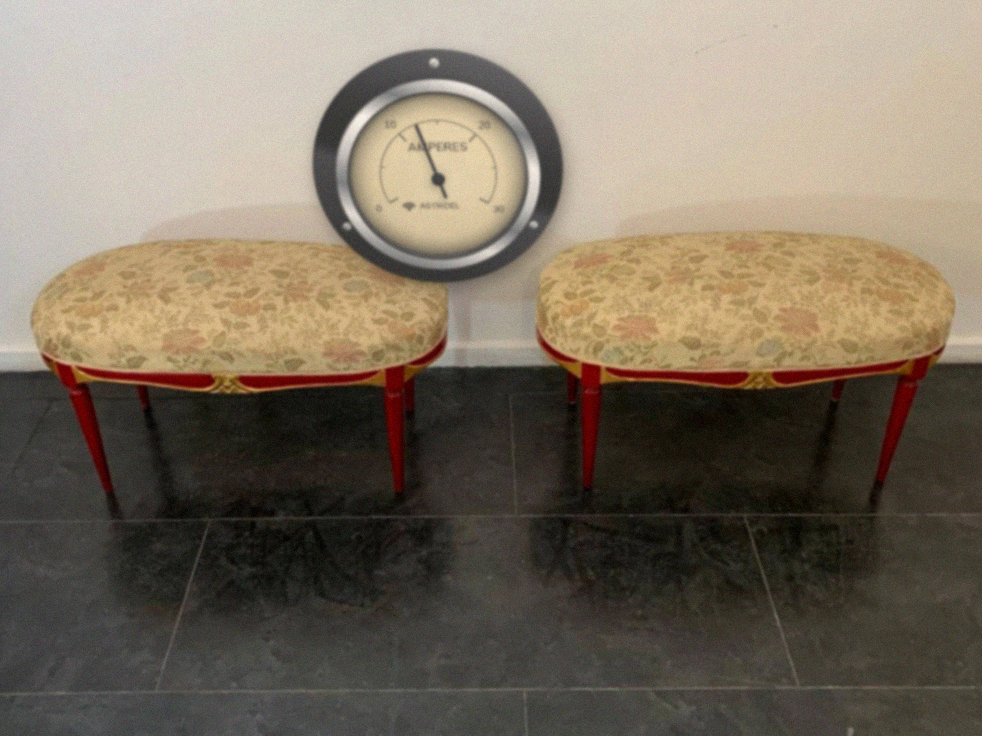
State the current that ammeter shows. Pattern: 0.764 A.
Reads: 12.5 A
